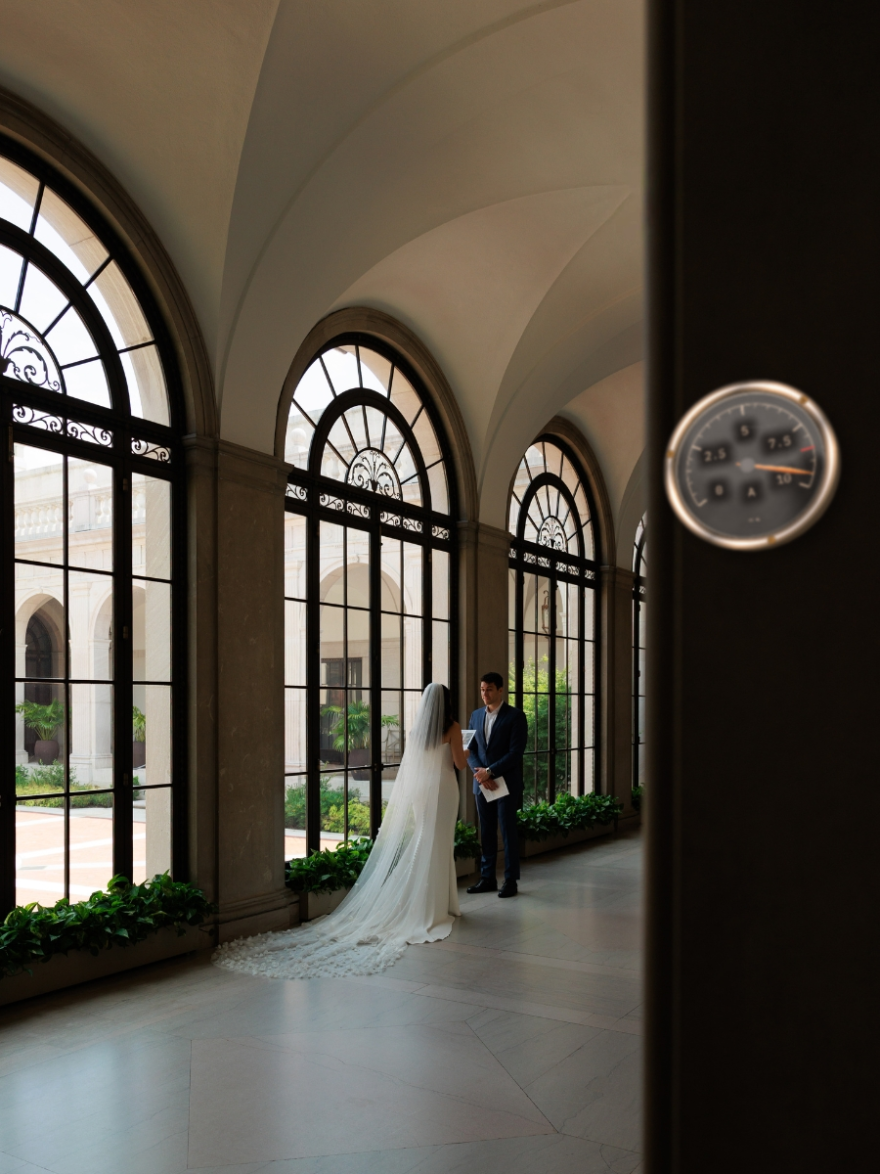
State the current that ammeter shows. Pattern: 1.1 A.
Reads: 9.5 A
